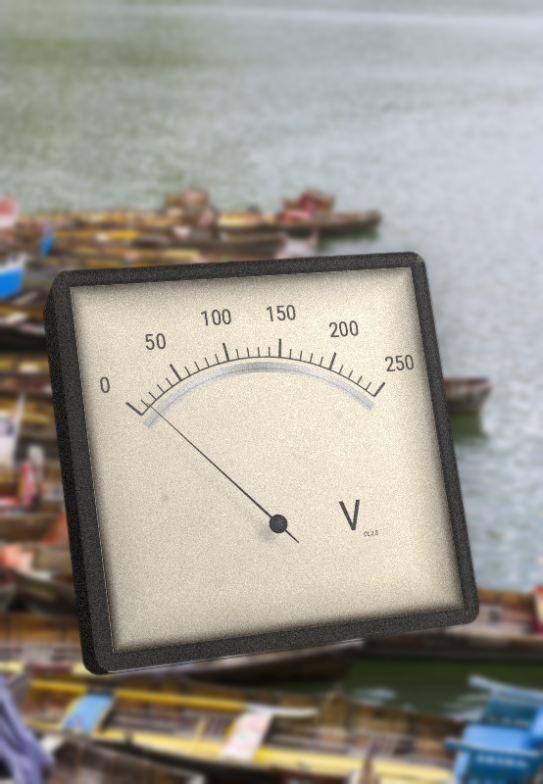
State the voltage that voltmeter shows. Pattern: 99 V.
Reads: 10 V
